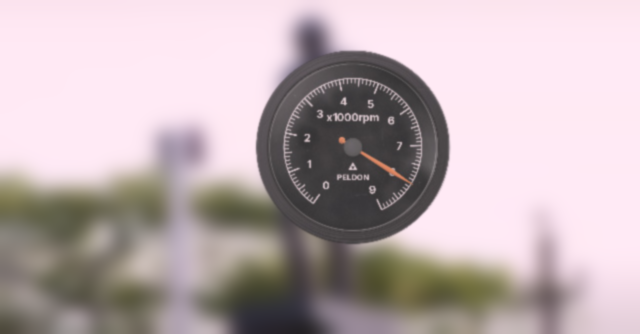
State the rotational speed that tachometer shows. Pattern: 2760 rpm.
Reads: 8000 rpm
